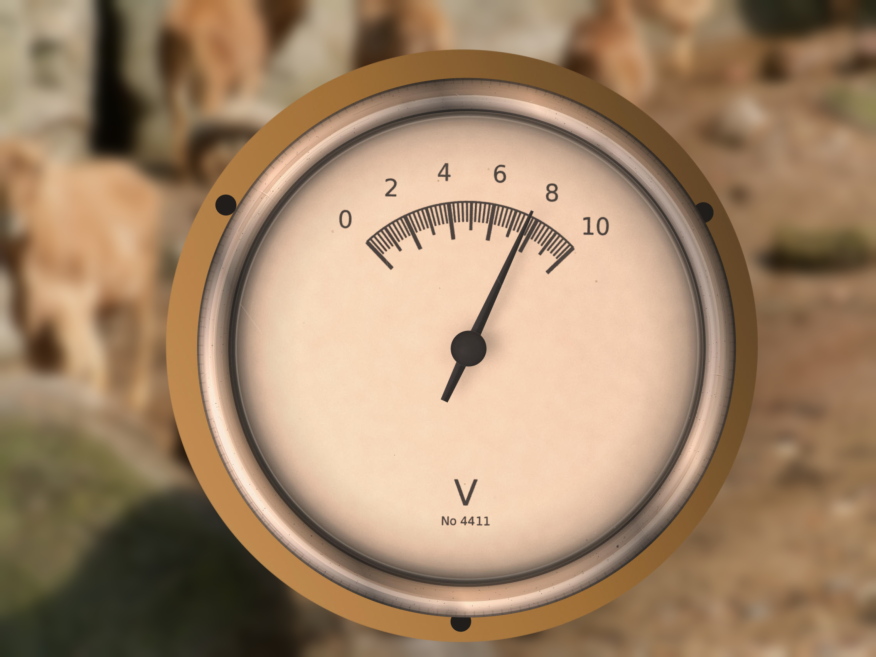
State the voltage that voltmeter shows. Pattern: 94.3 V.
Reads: 7.6 V
